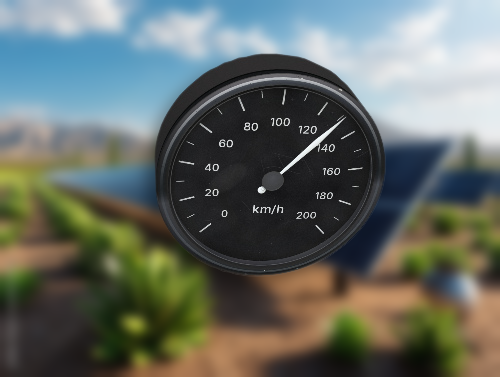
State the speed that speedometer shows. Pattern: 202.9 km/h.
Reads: 130 km/h
